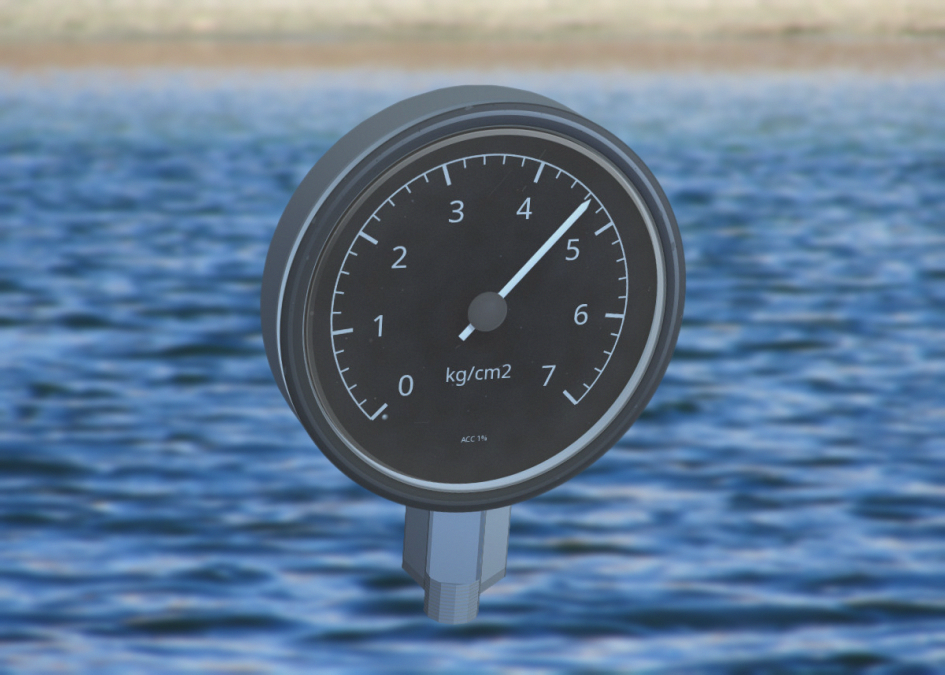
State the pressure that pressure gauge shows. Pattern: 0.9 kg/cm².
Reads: 4.6 kg/cm²
